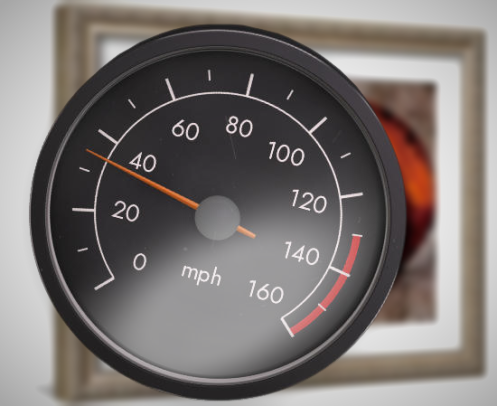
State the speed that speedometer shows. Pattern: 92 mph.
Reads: 35 mph
